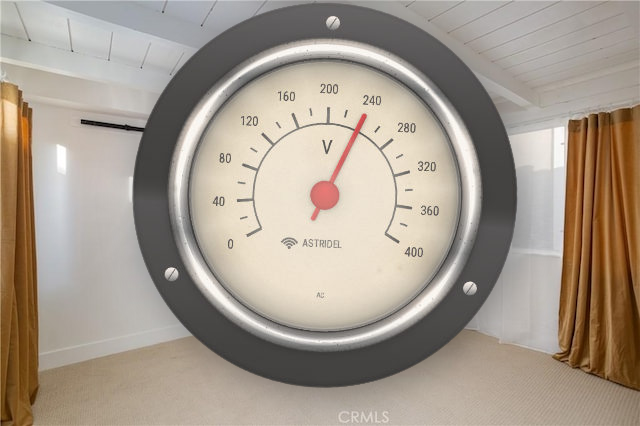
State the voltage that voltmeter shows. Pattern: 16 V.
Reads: 240 V
